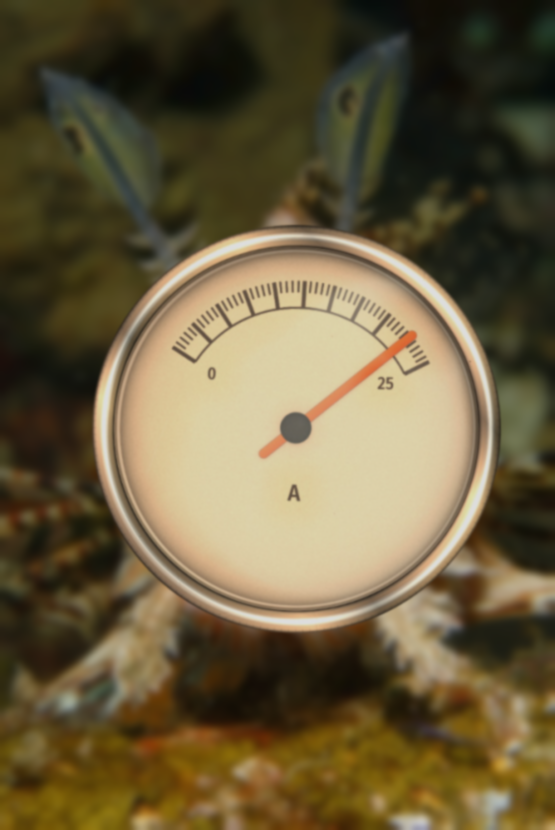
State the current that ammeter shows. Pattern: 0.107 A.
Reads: 22.5 A
